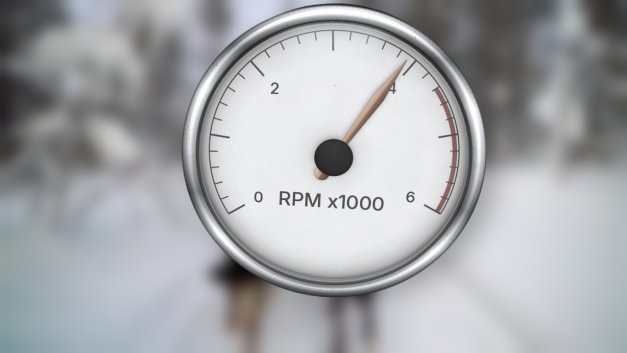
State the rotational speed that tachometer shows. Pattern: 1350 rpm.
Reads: 3900 rpm
